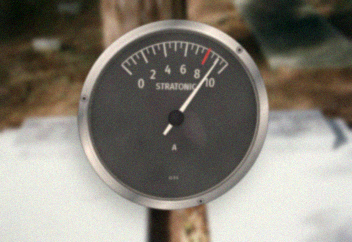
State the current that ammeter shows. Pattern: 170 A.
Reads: 9 A
